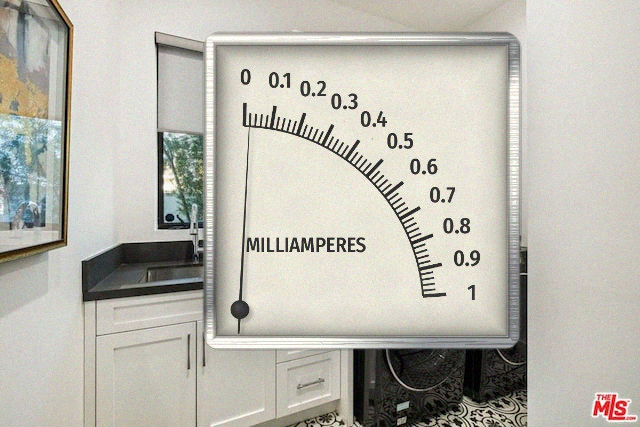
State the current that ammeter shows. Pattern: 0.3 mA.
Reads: 0.02 mA
